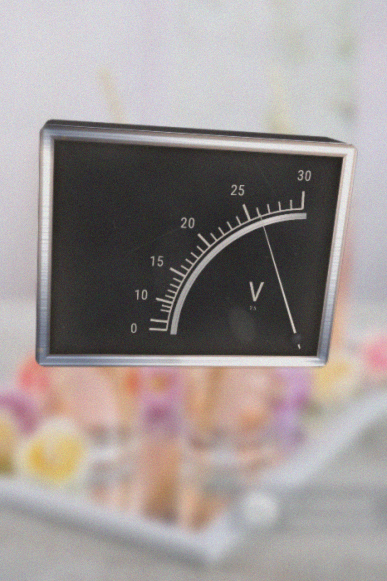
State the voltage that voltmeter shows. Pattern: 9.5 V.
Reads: 26 V
